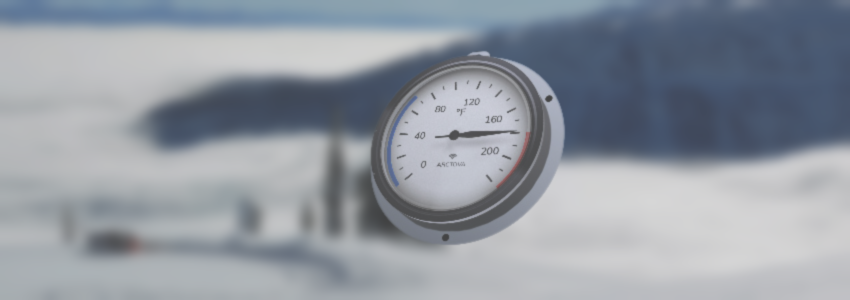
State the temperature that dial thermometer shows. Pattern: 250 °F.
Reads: 180 °F
